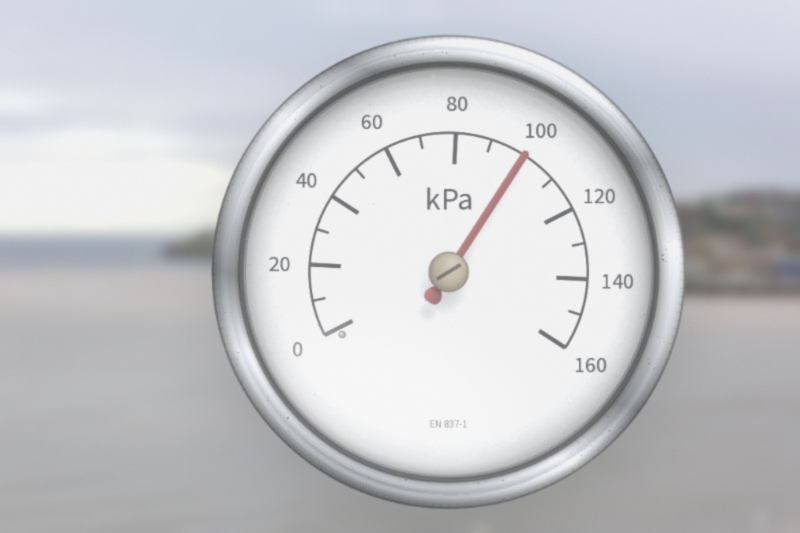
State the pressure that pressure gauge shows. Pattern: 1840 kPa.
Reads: 100 kPa
